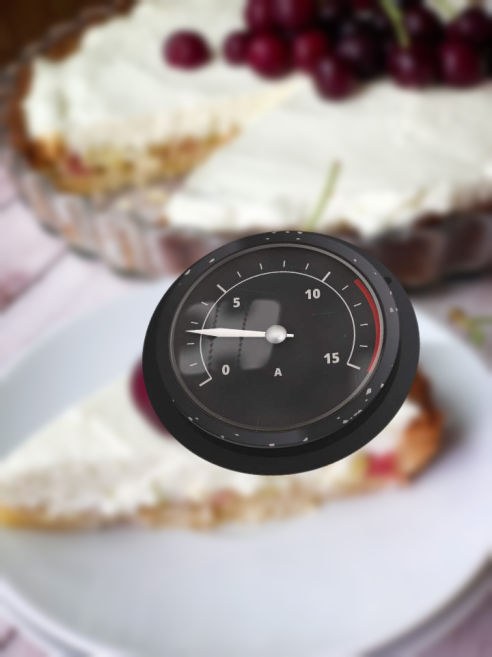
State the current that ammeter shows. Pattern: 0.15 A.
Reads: 2.5 A
